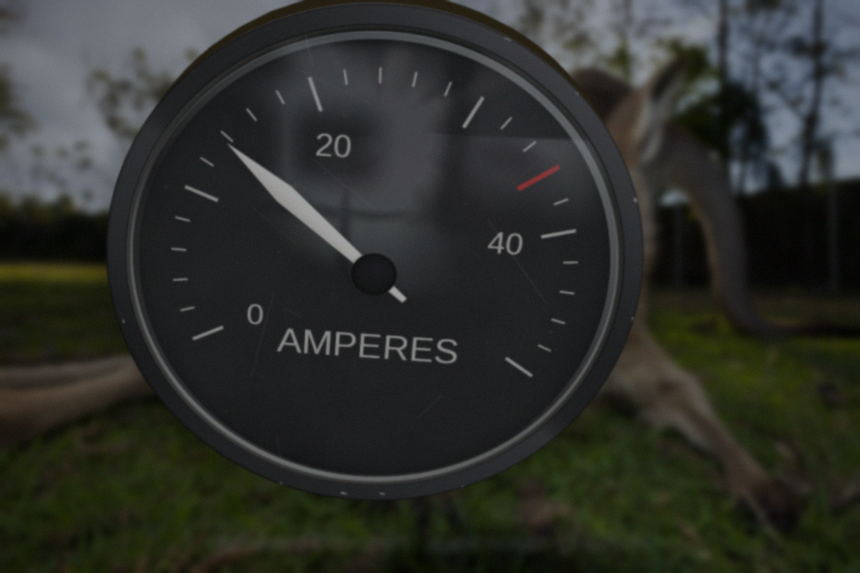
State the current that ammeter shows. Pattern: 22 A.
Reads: 14 A
